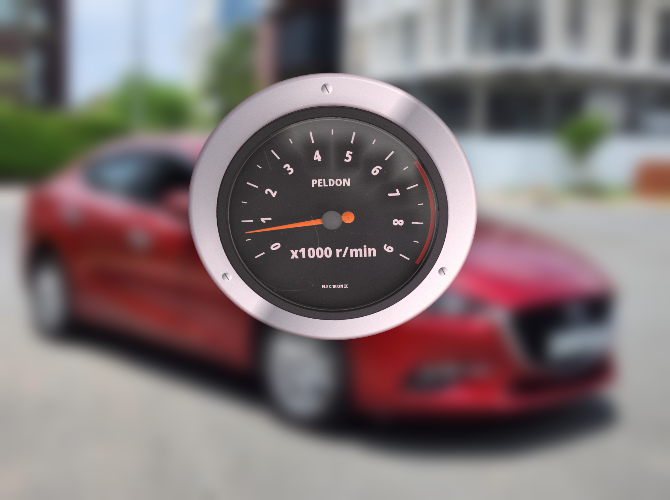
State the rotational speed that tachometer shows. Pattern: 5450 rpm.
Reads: 750 rpm
